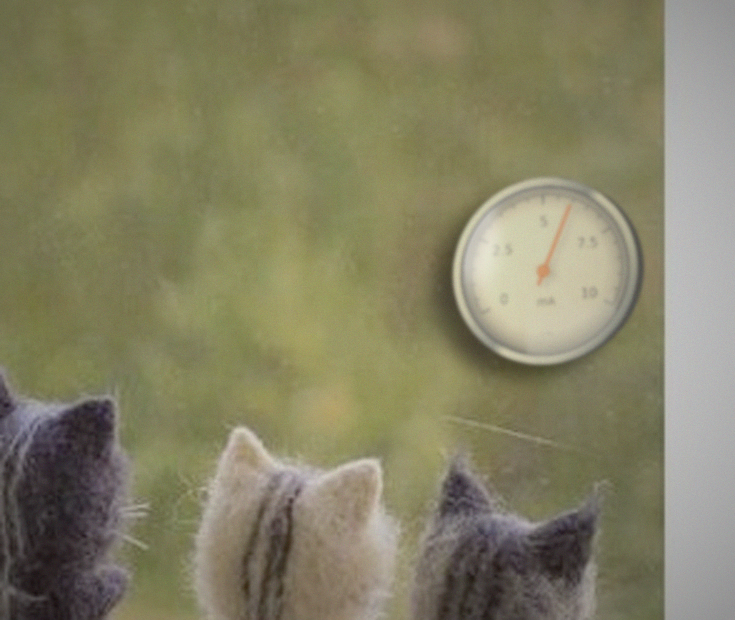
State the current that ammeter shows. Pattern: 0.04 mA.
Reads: 6 mA
